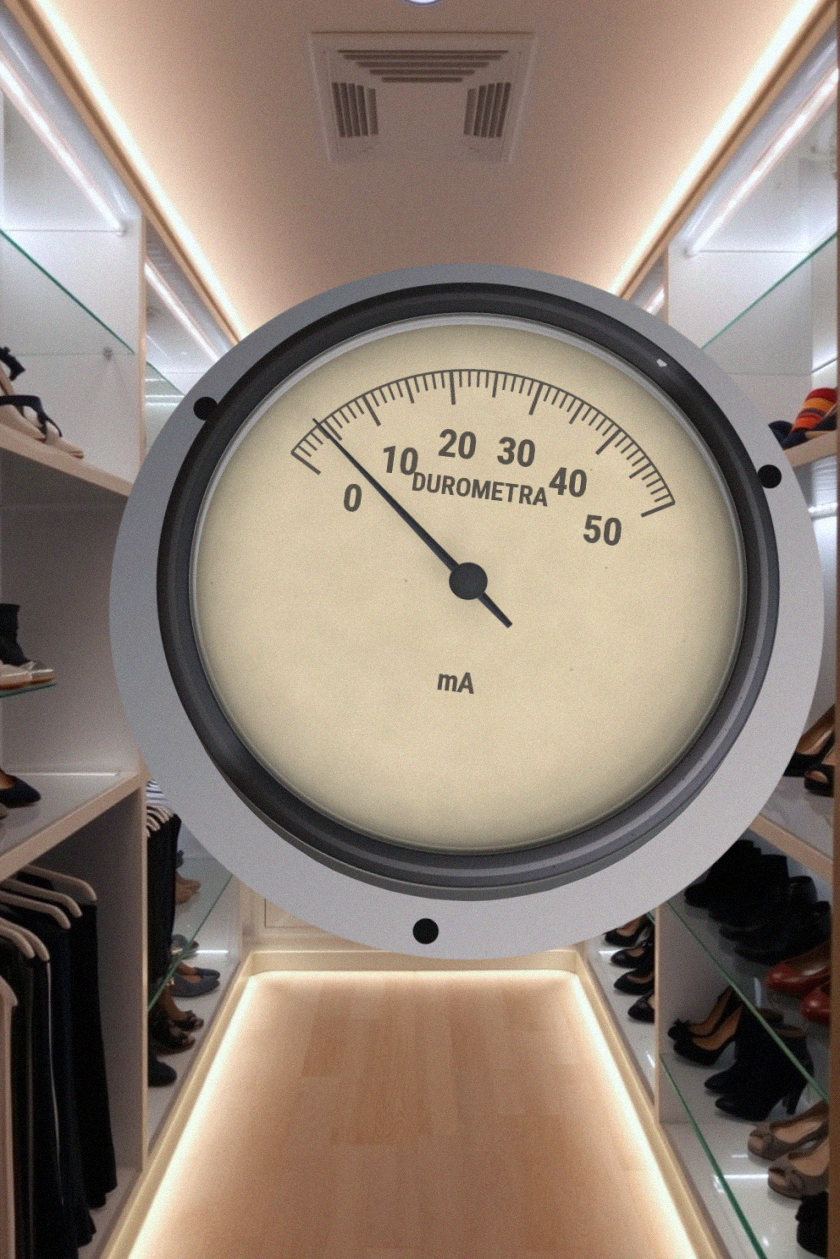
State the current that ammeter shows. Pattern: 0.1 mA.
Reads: 4 mA
